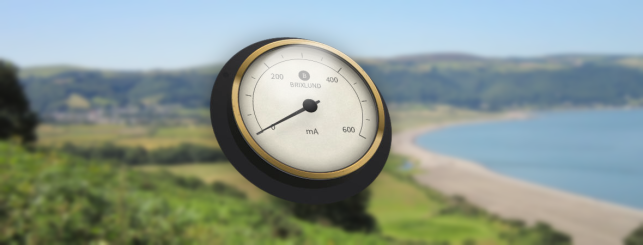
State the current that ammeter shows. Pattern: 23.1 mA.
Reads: 0 mA
